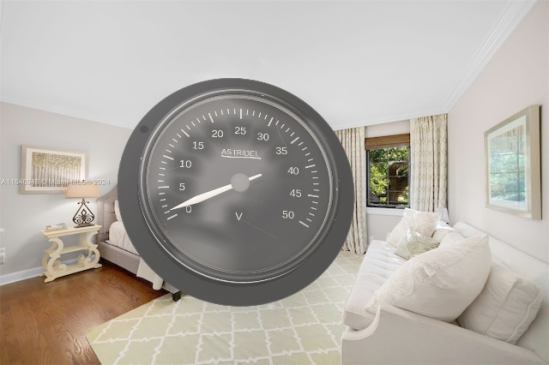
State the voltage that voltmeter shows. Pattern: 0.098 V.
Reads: 1 V
